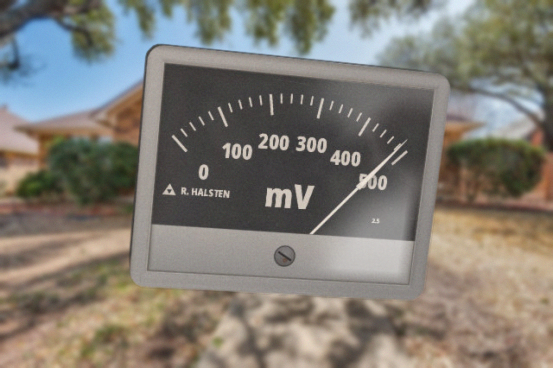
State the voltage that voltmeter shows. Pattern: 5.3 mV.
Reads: 480 mV
